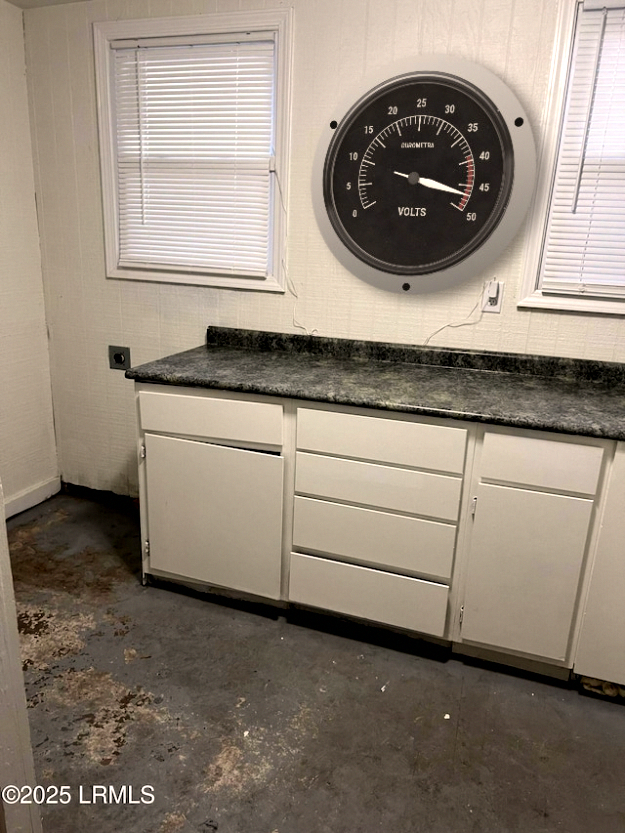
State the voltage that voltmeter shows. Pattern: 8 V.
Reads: 47 V
